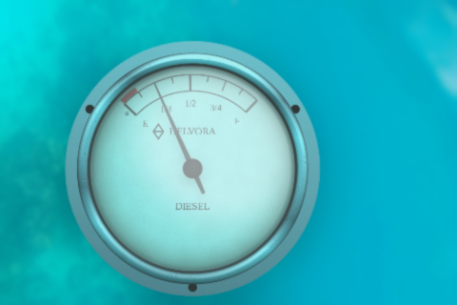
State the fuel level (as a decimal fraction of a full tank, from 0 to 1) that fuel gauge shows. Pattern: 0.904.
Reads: 0.25
